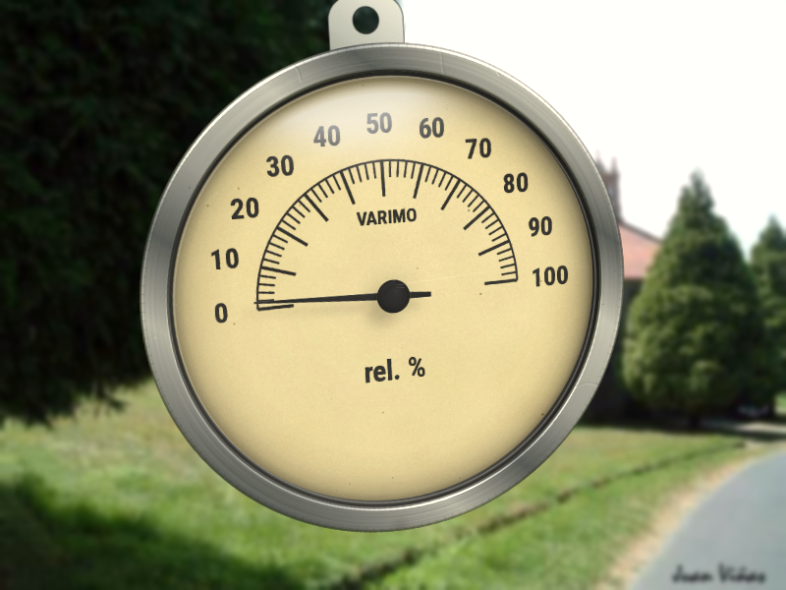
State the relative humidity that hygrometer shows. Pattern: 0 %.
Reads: 2 %
